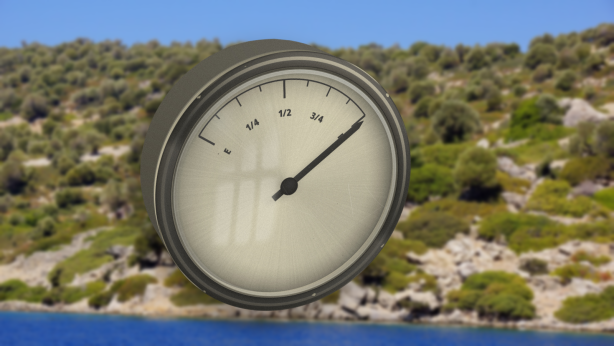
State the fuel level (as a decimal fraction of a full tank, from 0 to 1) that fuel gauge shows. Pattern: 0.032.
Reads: 1
